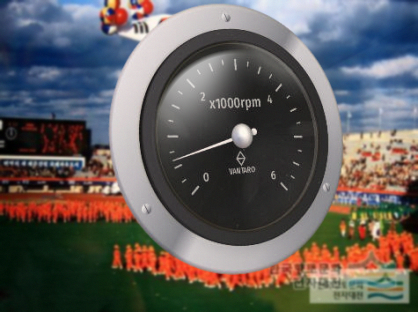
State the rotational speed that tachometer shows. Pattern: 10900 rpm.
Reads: 625 rpm
